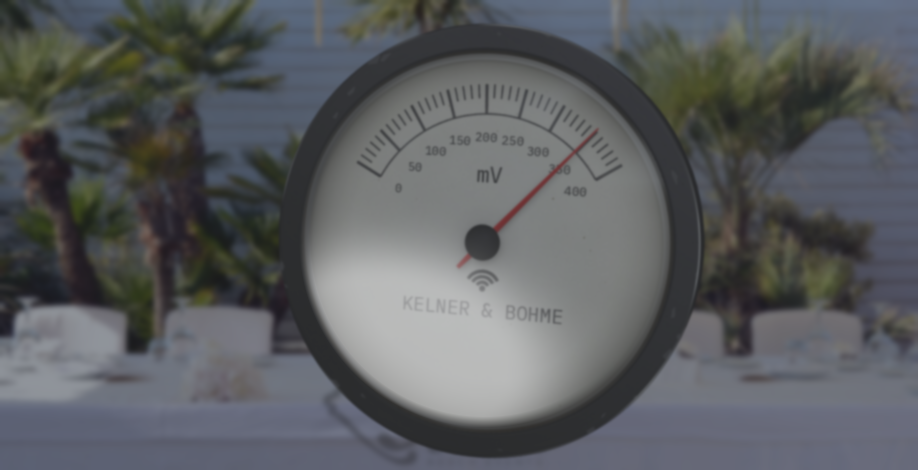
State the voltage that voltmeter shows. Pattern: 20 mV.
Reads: 350 mV
